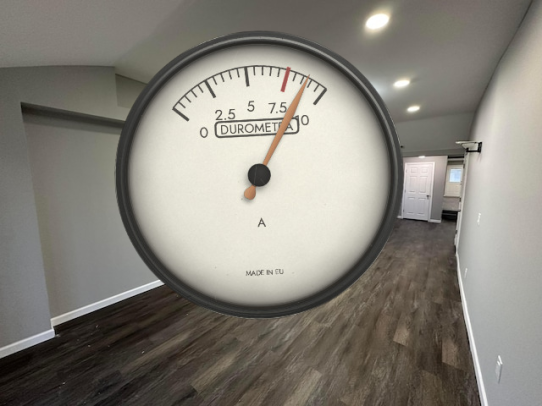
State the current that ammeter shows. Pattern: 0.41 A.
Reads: 8.75 A
